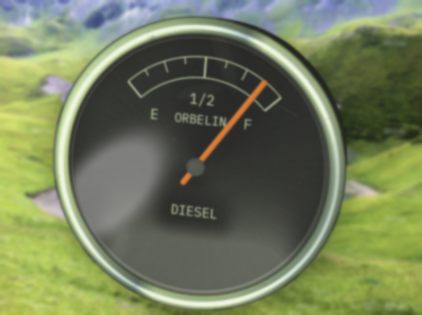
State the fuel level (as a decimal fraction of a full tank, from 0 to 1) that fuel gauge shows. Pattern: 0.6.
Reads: 0.875
